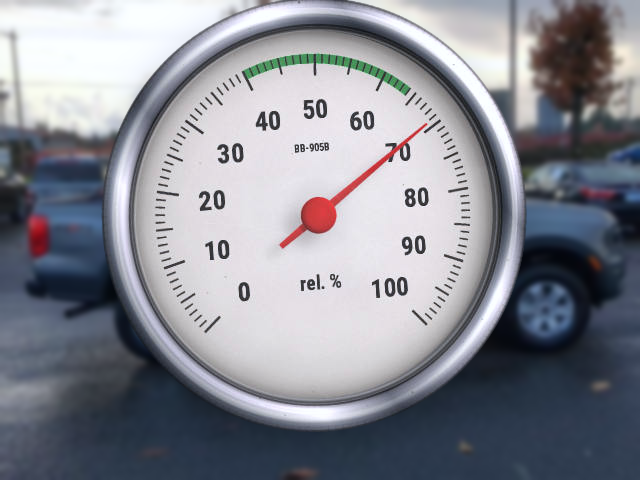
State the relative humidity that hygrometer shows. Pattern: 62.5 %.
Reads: 69 %
